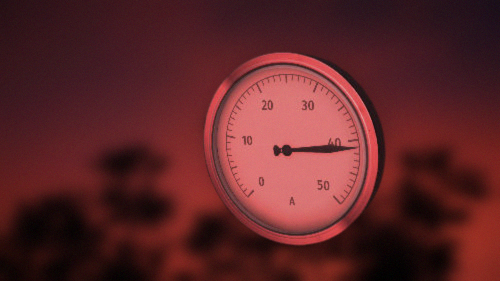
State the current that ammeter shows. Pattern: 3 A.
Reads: 41 A
